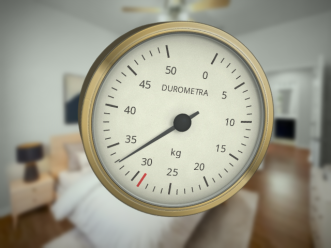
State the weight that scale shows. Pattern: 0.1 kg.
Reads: 33 kg
